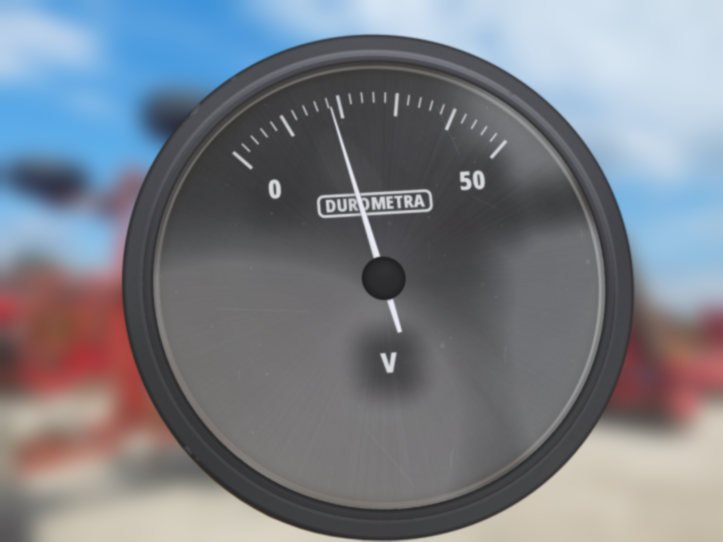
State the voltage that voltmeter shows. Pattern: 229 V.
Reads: 18 V
